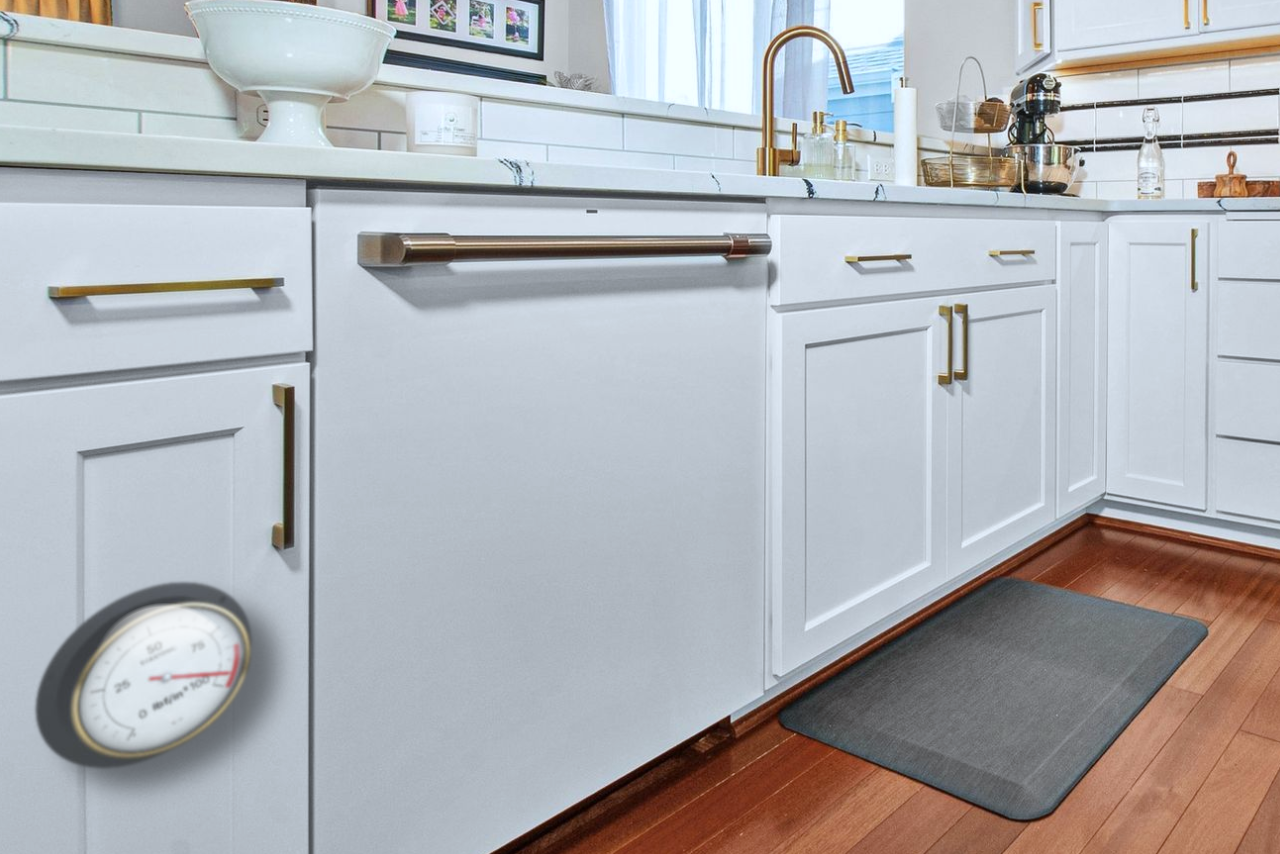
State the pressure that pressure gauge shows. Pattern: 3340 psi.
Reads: 95 psi
